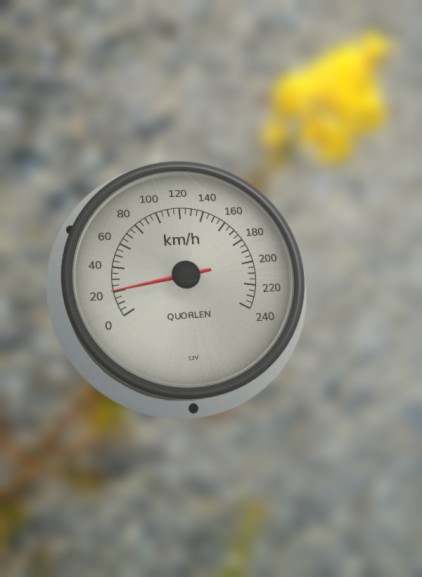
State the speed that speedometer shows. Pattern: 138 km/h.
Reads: 20 km/h
